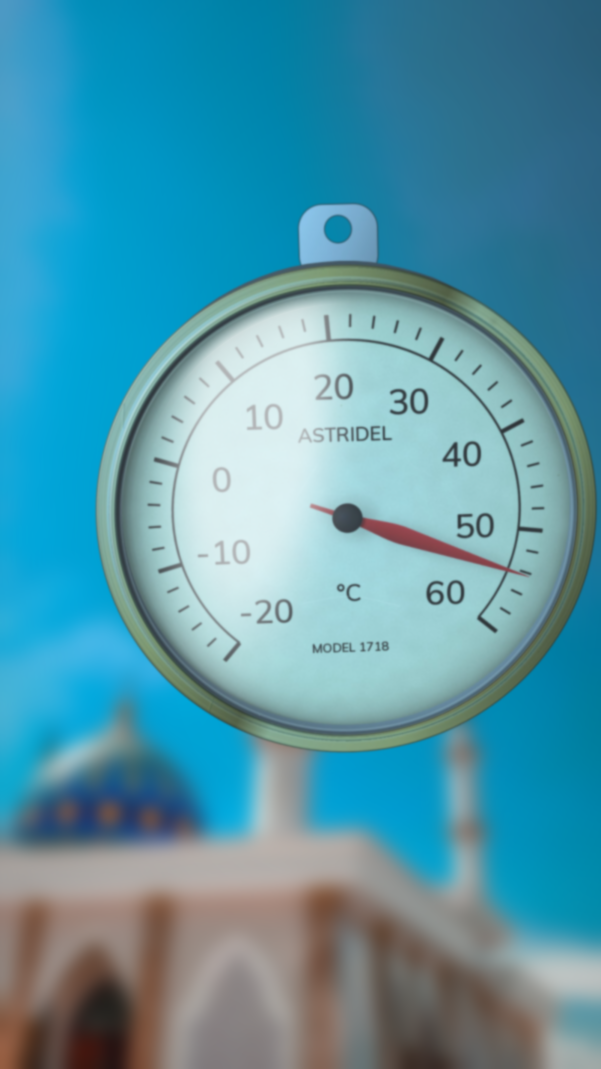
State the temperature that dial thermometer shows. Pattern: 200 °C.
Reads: 54 °C
